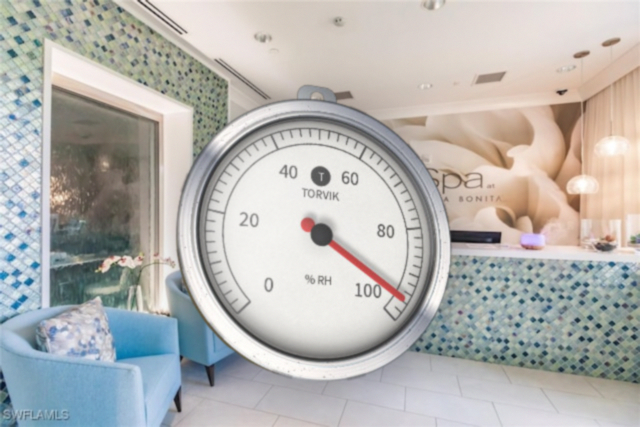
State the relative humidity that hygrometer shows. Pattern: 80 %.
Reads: 96 %
